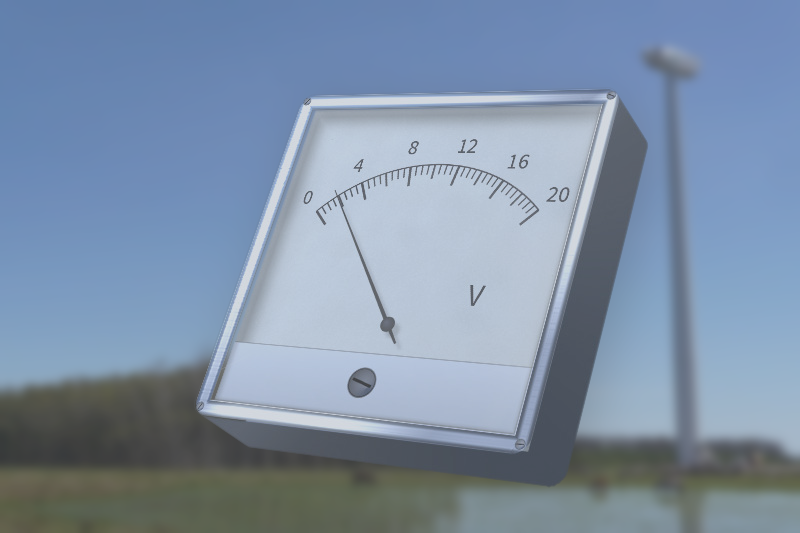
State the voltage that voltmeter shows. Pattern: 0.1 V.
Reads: 2 V
